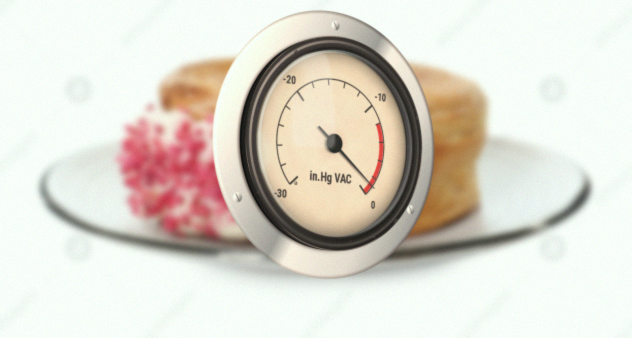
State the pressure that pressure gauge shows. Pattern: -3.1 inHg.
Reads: -1 inHg
